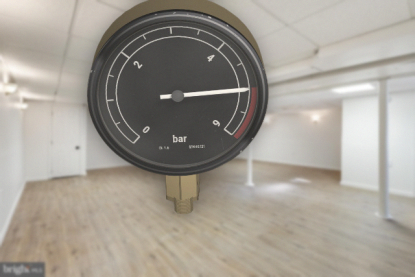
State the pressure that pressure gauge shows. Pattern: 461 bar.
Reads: 5 bar
